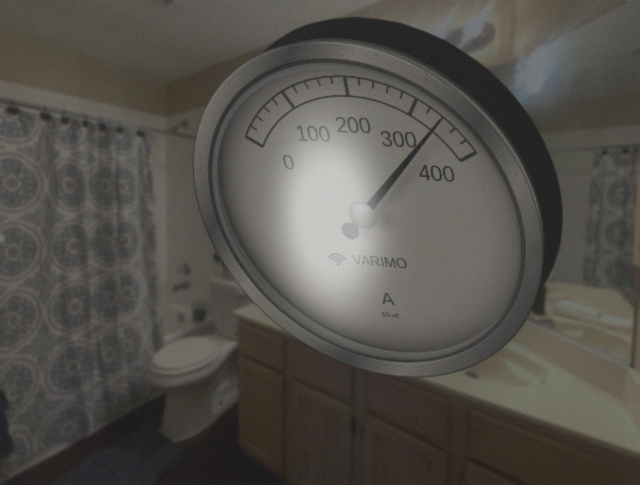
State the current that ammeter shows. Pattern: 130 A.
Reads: 340 A
